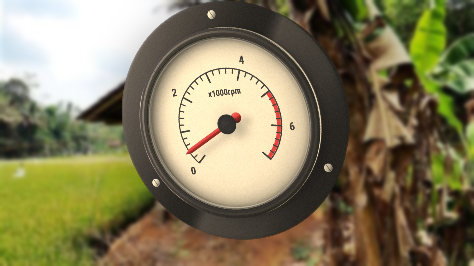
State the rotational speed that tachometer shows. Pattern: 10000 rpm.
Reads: 400 rpm
